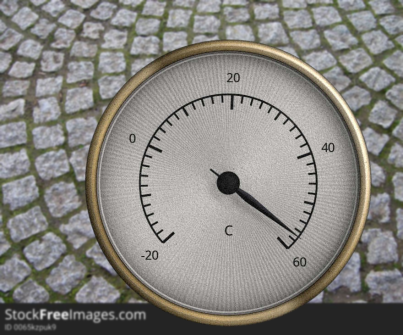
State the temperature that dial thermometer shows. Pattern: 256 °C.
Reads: 57 °C
